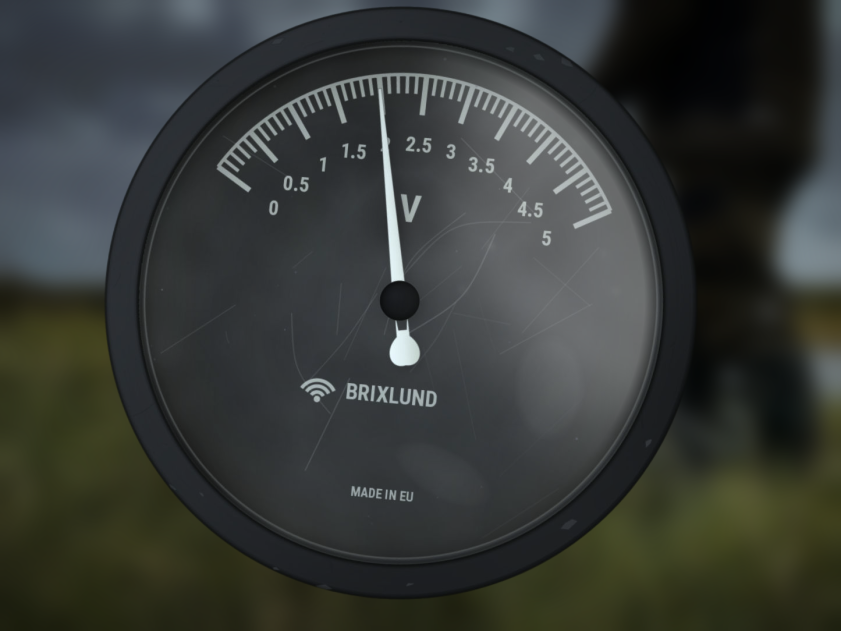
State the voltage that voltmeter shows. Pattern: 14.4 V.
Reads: 2 V
